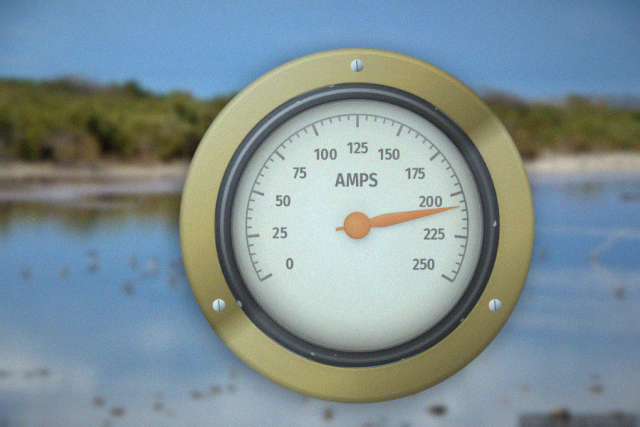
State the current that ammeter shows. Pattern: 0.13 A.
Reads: 207.5 A
